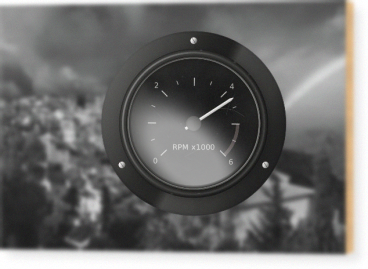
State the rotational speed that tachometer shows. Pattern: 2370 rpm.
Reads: 4250 rpm
